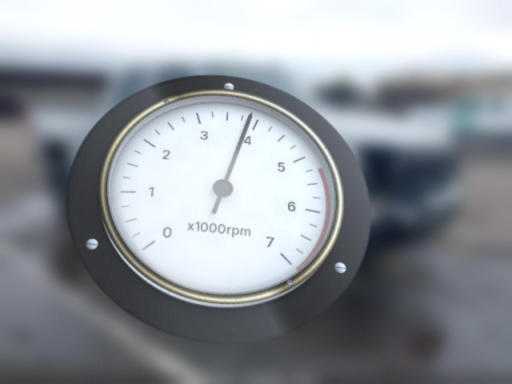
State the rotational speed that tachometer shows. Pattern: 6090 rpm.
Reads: 3875 rpm
